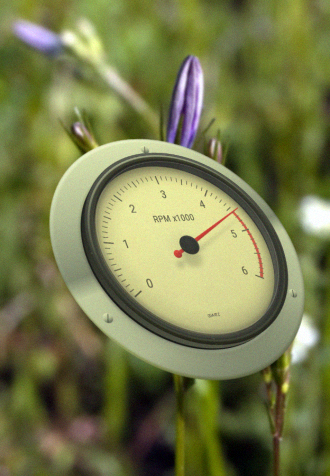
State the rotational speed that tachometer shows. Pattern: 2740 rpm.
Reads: 4600 rpm
